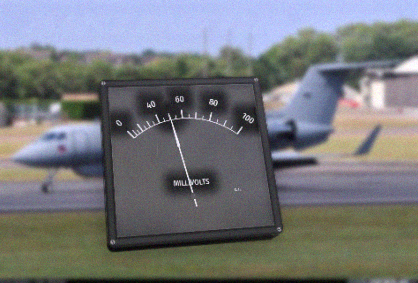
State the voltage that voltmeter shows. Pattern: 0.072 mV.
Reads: 50 mV
